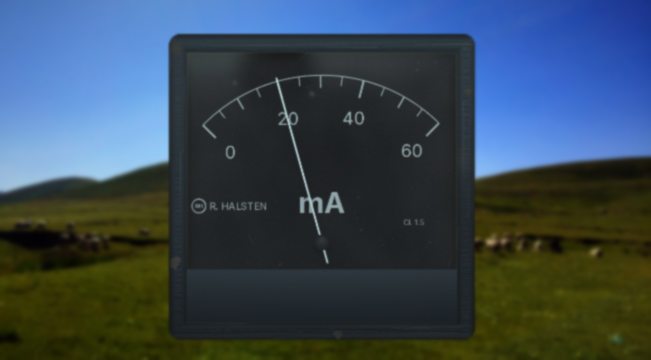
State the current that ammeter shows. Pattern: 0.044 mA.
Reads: 20 mA
